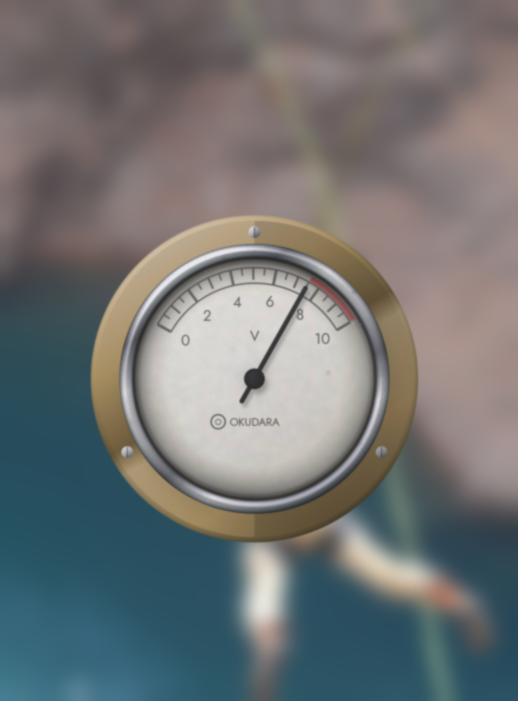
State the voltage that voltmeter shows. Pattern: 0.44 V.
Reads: 7.5 V
